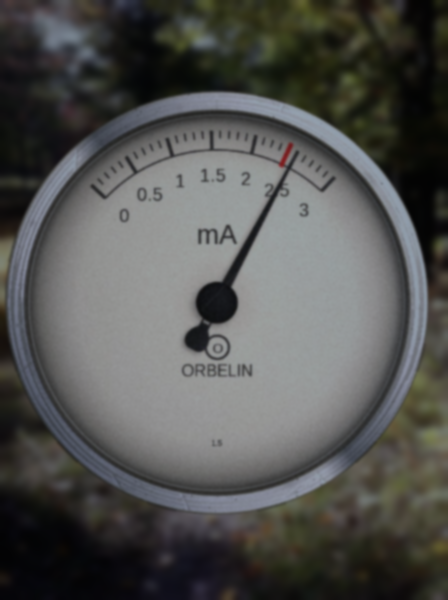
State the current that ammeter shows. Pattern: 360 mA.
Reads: 2.5 mA
